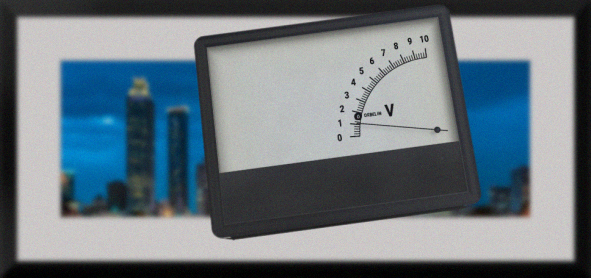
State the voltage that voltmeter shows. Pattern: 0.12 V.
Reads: 1 V
